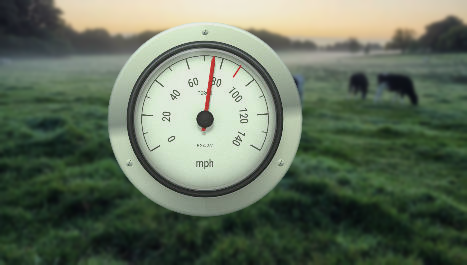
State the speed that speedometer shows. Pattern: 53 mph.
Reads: 75 mph
